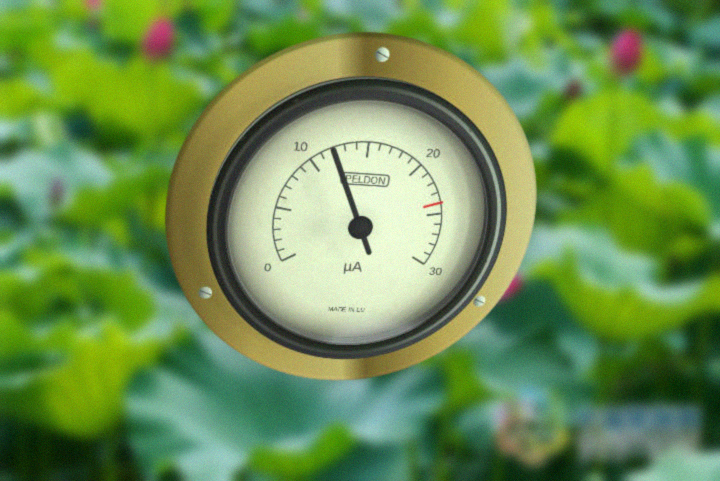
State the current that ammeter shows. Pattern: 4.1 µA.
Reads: 12 µA
